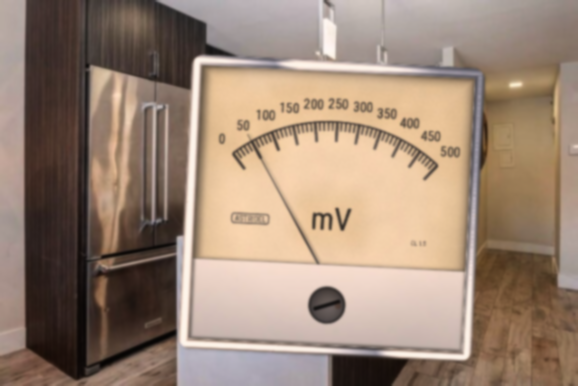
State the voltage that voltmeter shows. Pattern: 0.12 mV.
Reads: 50 mV
